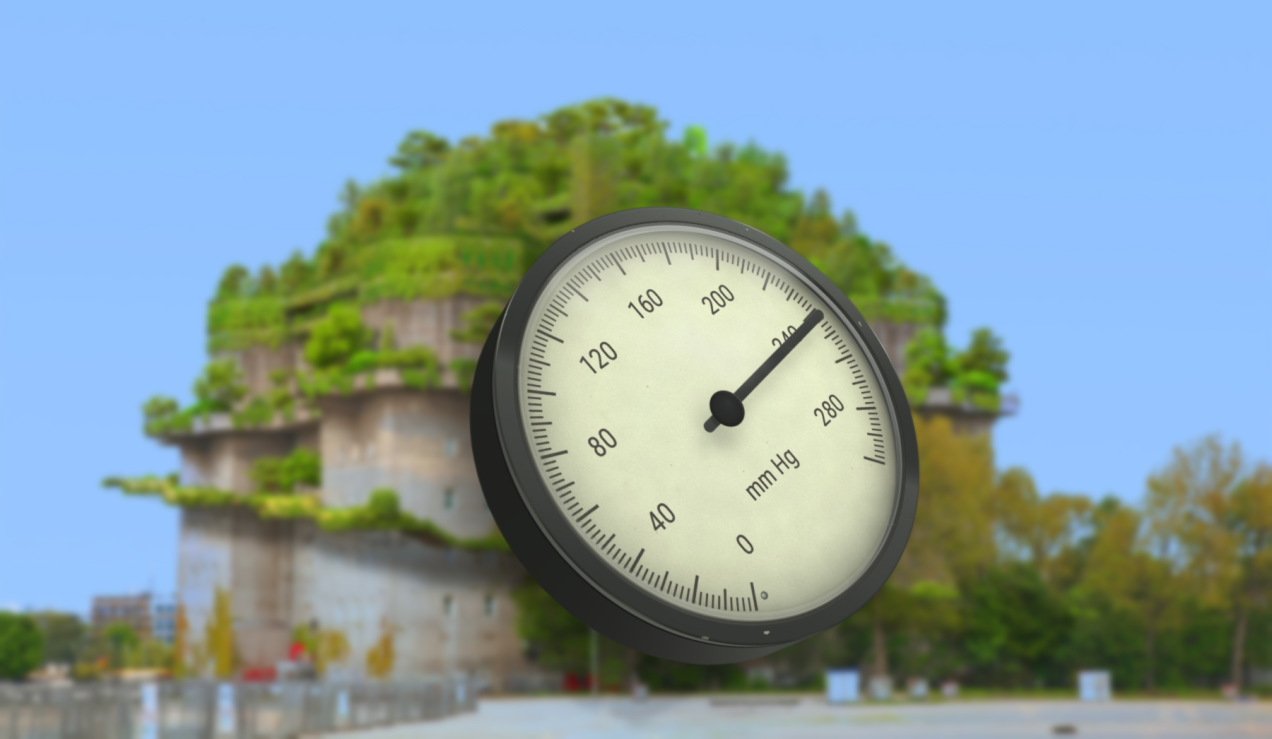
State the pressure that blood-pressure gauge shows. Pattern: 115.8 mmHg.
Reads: 242 mmHg
